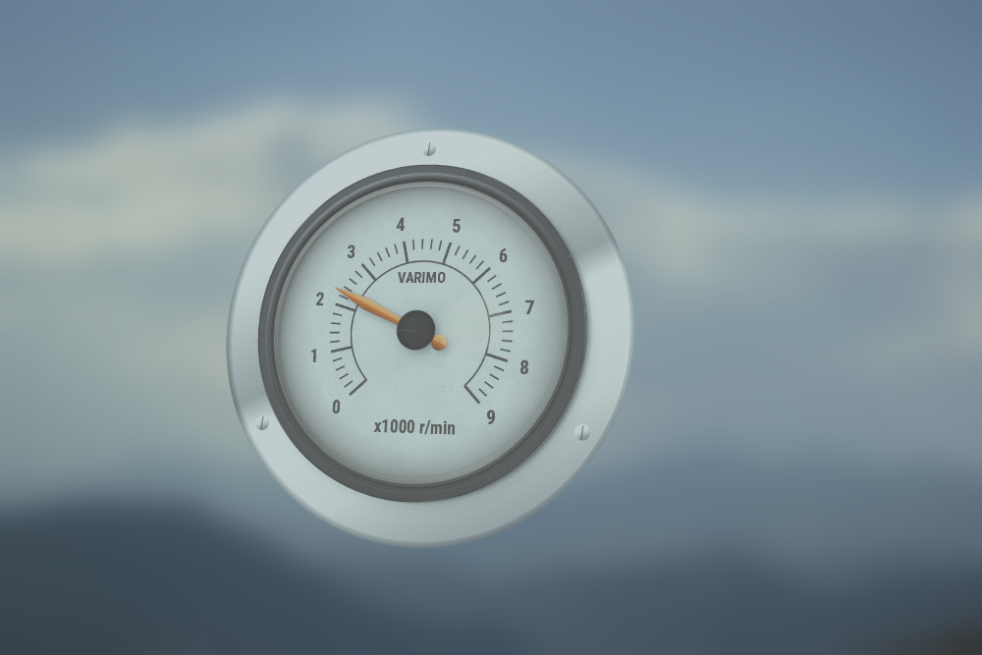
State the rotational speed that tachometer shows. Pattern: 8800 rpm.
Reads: 2300 rpm
